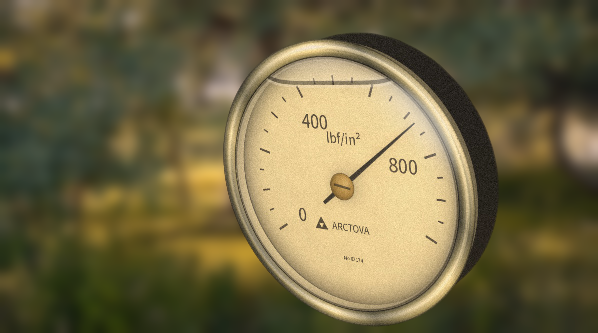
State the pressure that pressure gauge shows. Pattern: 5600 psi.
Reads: 725 psi
